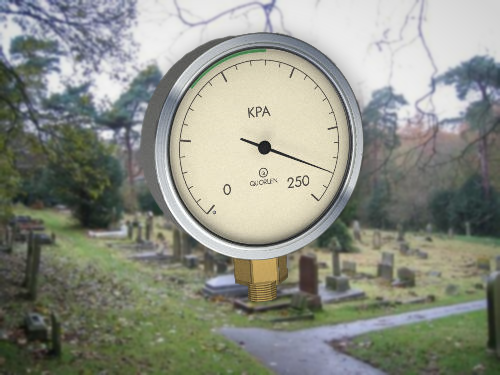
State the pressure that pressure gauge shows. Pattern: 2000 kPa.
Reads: 230 kPa
